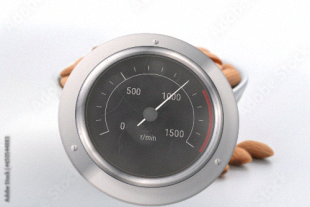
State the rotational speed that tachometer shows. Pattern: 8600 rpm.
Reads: 1000 rpm
